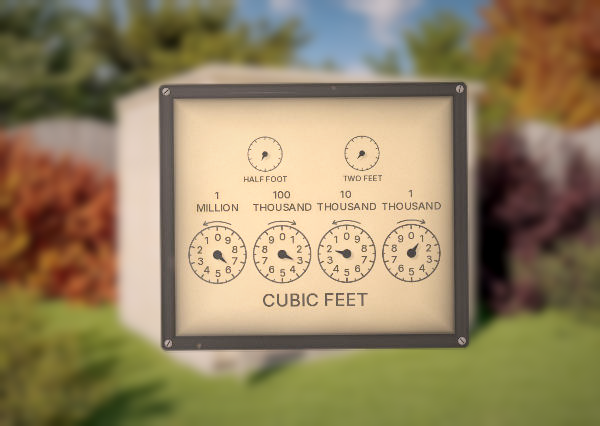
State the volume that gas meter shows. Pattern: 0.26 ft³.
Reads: 632100 ft³
